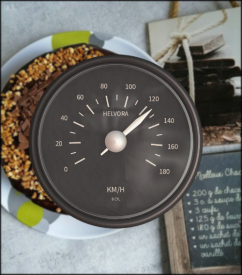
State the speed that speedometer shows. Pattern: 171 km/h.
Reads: 125 km/h
